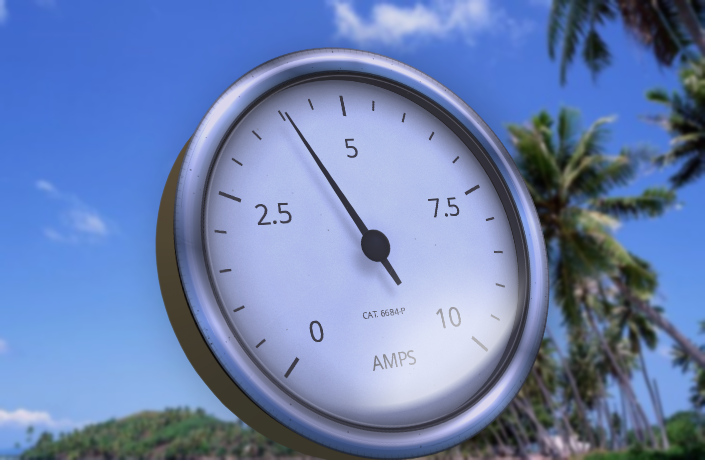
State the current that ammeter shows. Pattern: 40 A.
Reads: 4 A
